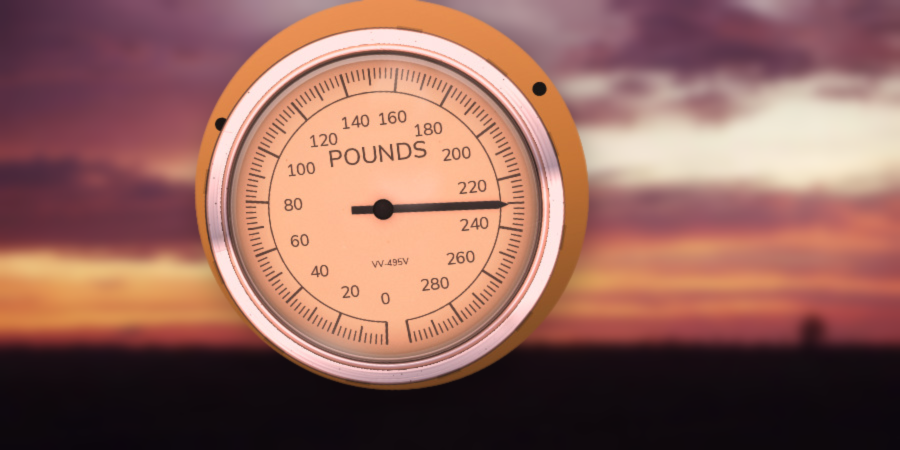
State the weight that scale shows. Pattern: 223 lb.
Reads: 230 lb
